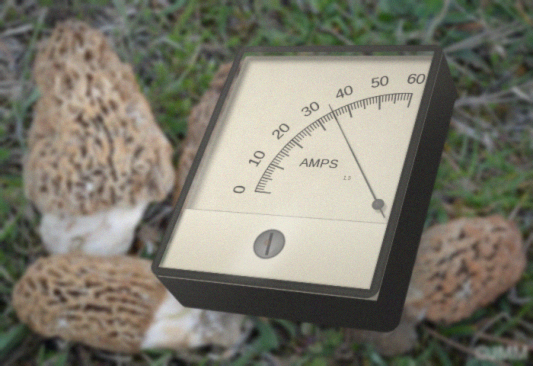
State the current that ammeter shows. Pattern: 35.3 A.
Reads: 35 A
